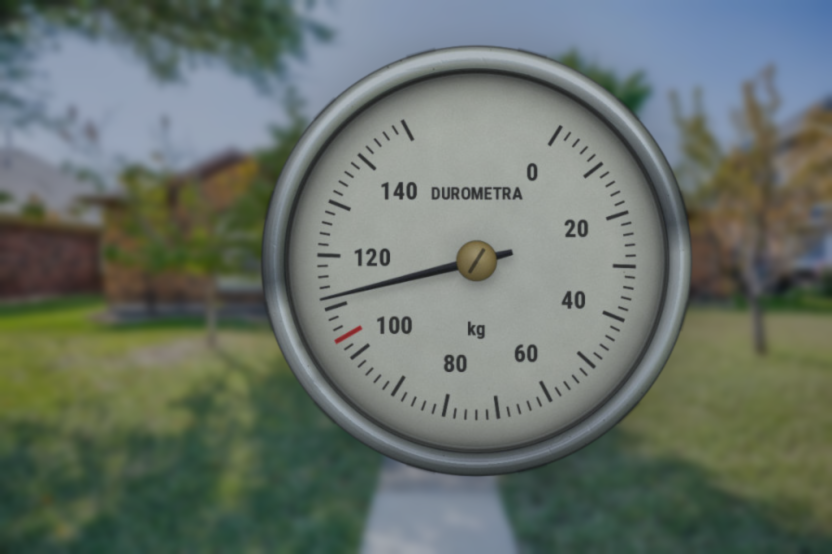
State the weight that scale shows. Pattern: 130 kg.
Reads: 112 kg
